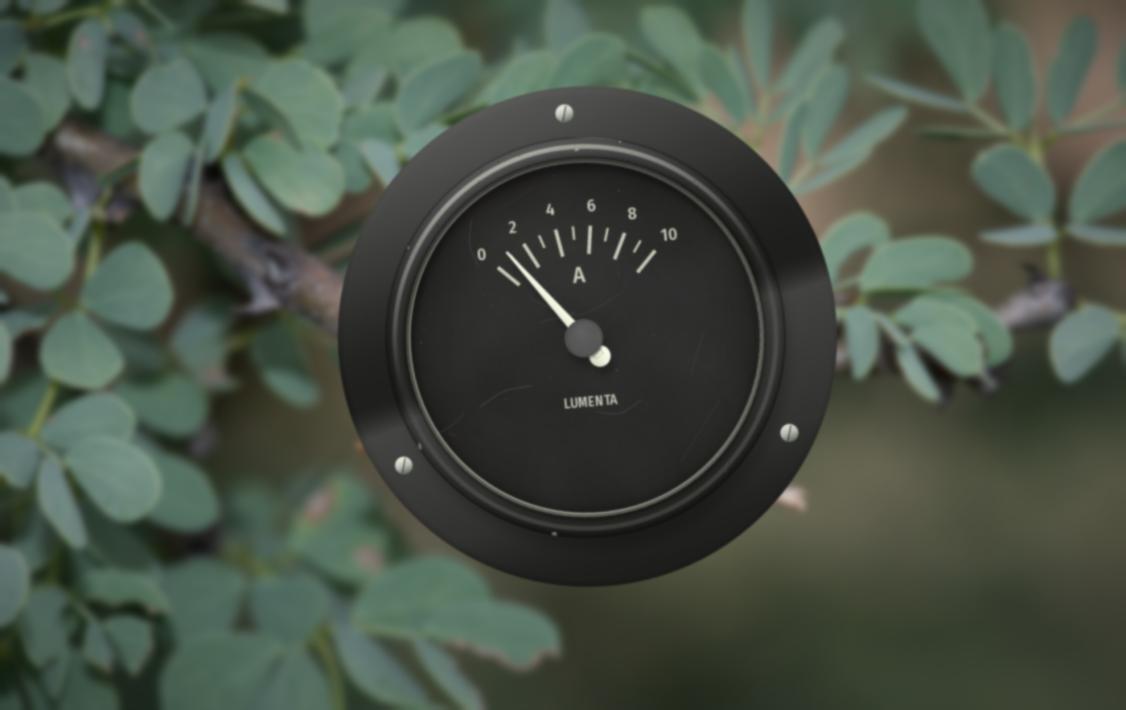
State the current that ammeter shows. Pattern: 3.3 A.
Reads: 1 A
